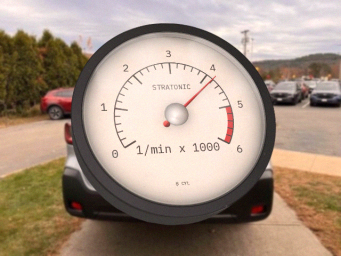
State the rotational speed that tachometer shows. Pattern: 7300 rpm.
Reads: 4200 rpm
